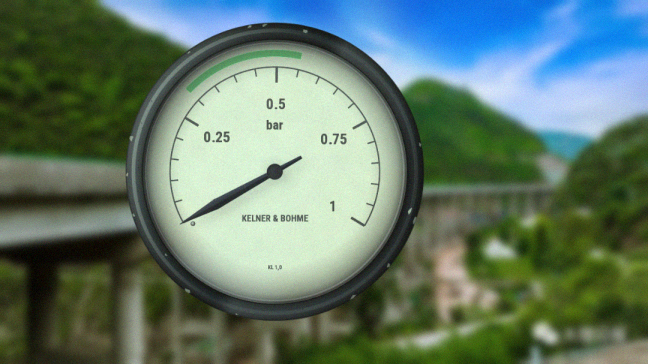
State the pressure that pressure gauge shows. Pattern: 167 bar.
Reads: 0 bar
